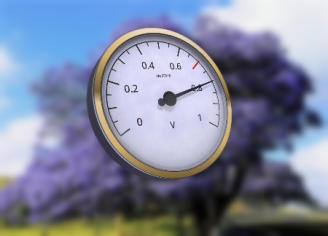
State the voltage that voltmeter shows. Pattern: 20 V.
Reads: 0.8 V
